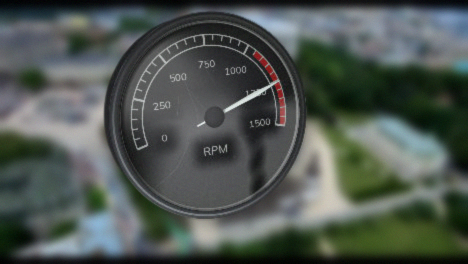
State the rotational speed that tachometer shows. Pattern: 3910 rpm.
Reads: 1250 rpm
